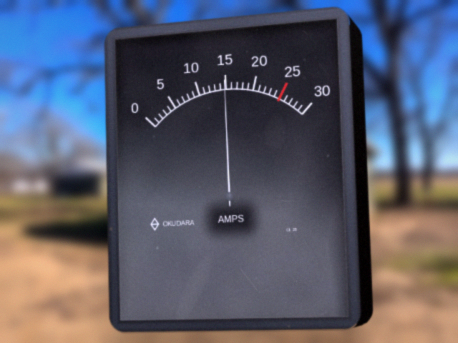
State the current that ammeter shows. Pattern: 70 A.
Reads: 15 A
